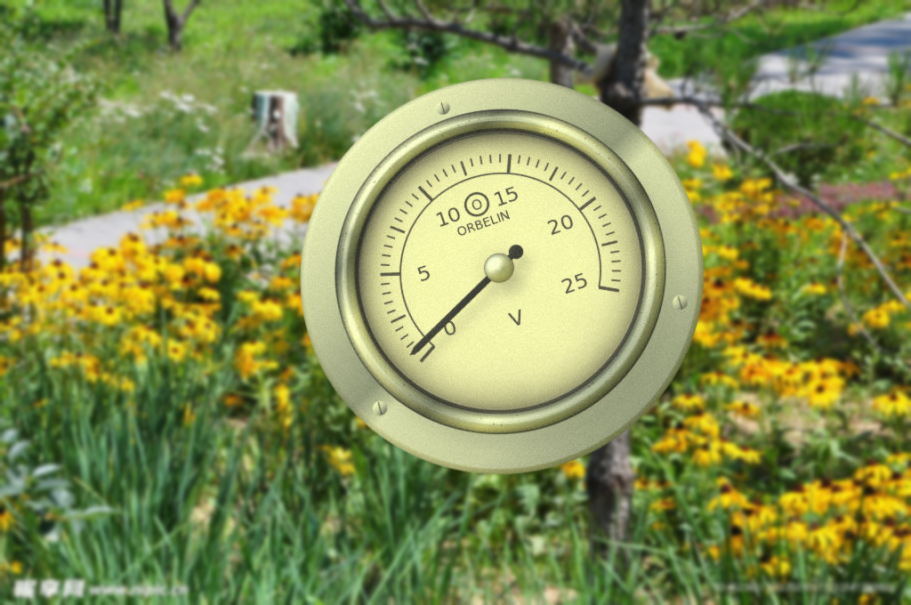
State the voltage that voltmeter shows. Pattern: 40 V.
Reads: 0.5 V
